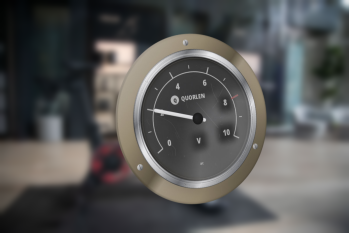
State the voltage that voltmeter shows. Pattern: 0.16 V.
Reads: 2 V
